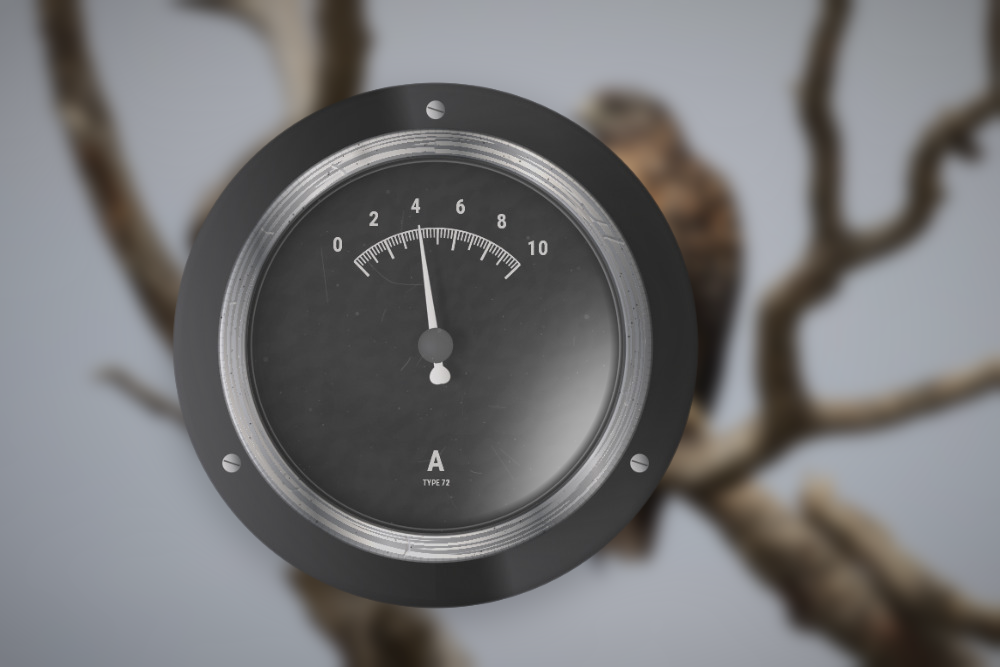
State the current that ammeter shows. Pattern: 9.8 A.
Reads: 4 A
